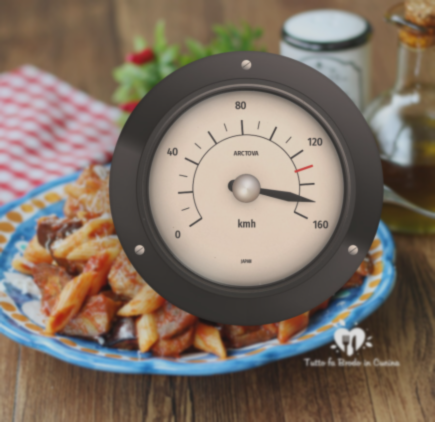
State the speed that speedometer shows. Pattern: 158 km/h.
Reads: 150 km/h
